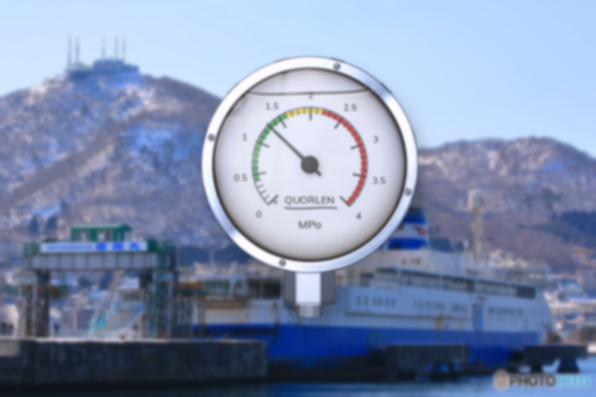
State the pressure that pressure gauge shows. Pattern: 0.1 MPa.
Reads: 1.3 MPa
